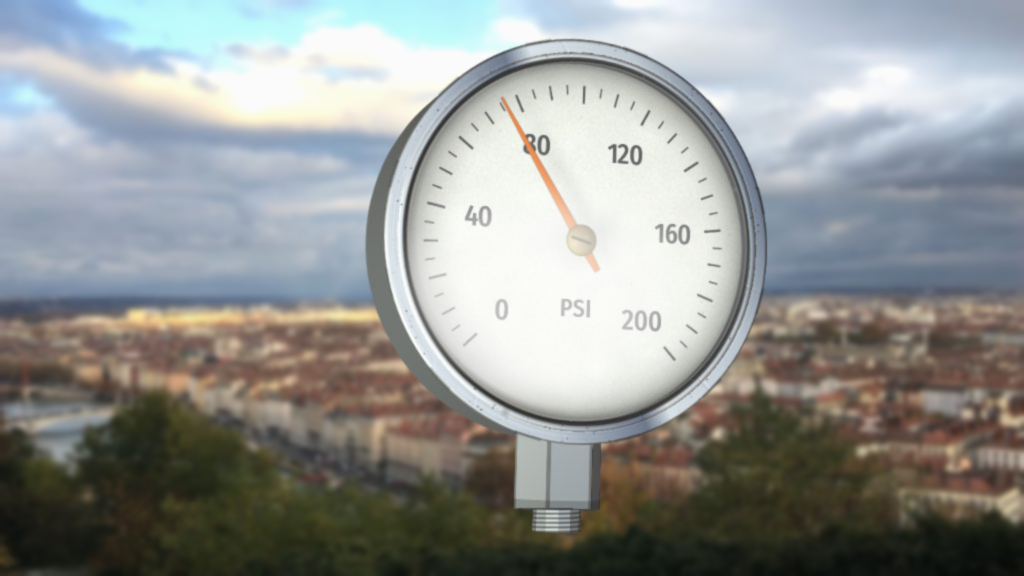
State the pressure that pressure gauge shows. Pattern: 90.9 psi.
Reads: 75 psi
